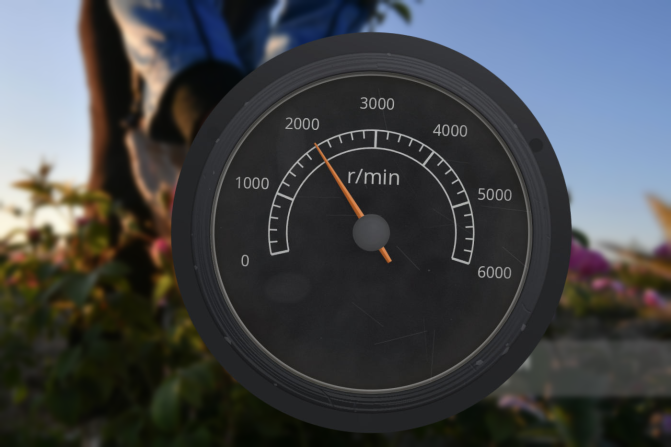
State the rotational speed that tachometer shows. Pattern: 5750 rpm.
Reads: 2000 rpm
